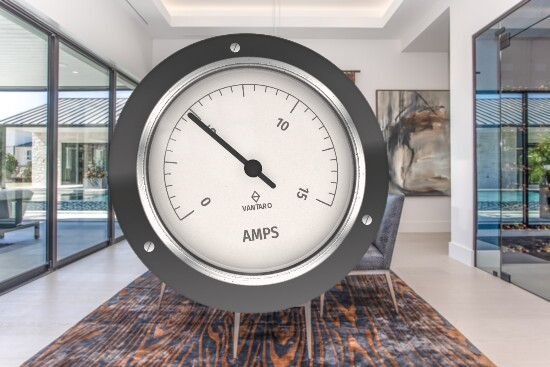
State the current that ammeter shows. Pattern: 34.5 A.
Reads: 4.75 A
